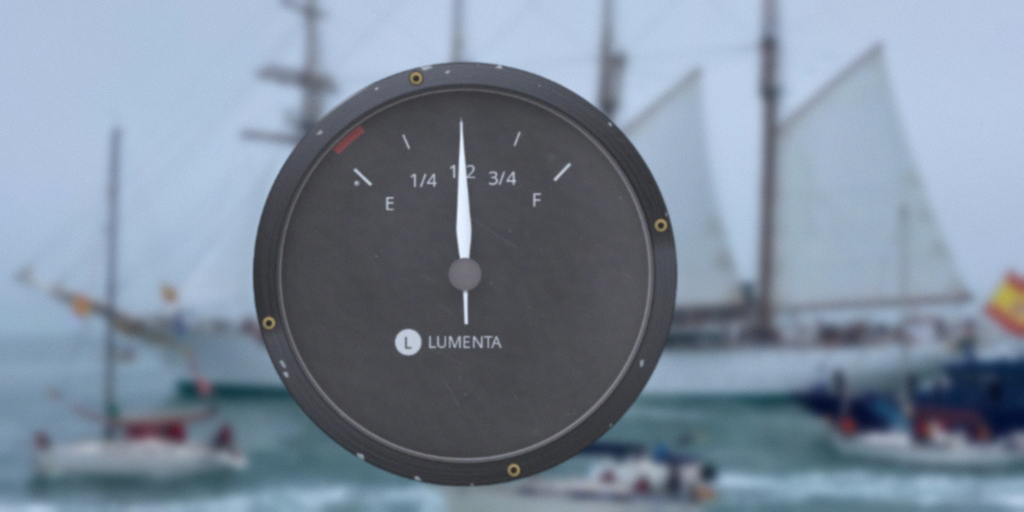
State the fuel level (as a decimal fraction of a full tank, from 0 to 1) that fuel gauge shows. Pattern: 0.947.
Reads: 0.5
